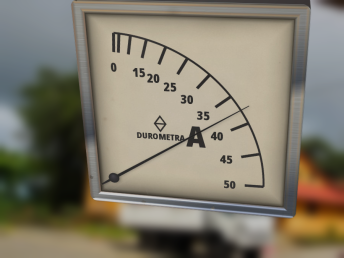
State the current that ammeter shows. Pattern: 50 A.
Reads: 37.5 A
